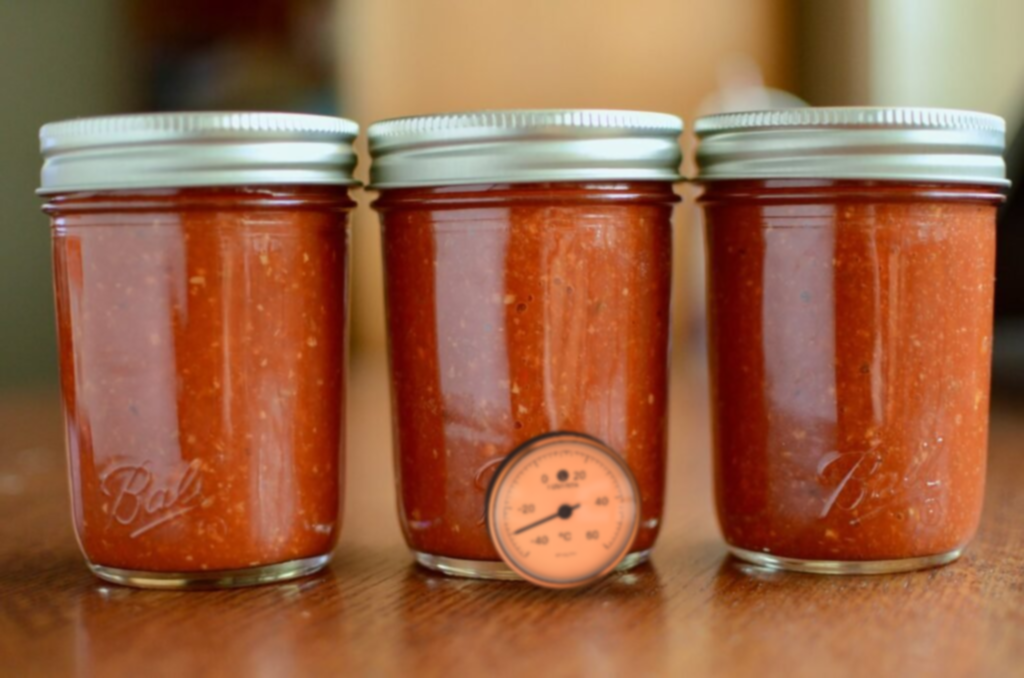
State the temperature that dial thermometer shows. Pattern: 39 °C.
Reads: -30 °C
